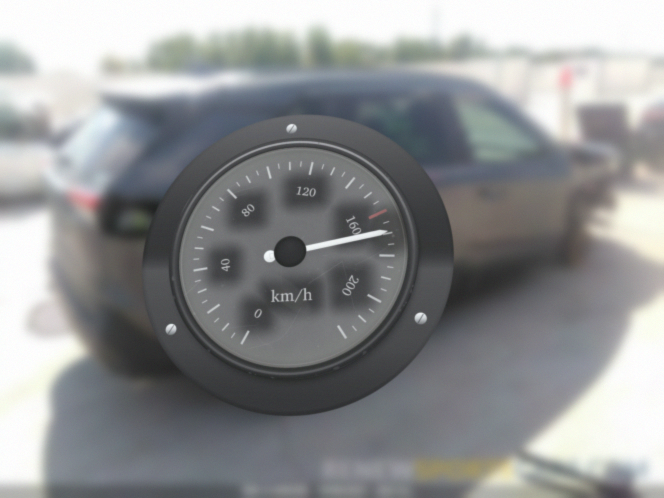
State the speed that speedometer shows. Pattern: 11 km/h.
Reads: 170 km/h
